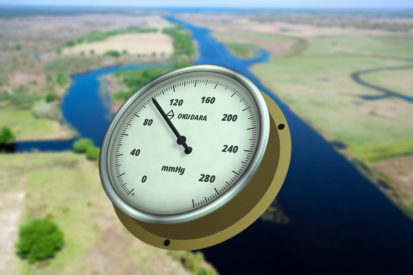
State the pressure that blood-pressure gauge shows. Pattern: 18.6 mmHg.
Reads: 100 mmHg
